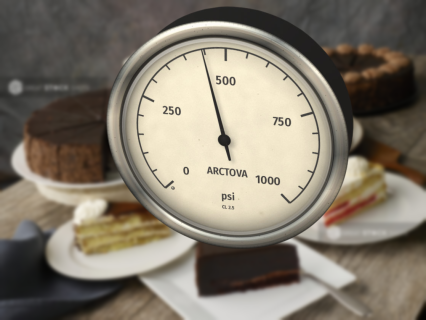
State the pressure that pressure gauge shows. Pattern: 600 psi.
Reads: 450 psi
